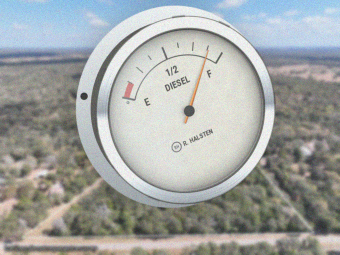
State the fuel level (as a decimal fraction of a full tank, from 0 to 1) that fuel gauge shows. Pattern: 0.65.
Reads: 0.875
